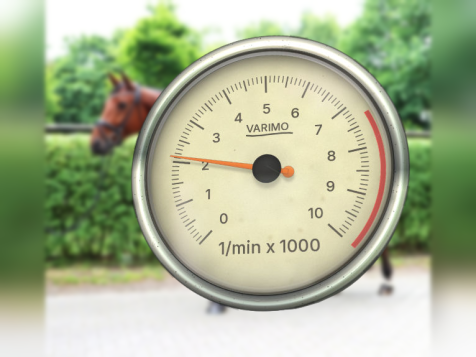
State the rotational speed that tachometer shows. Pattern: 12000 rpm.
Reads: 2100 rpm
